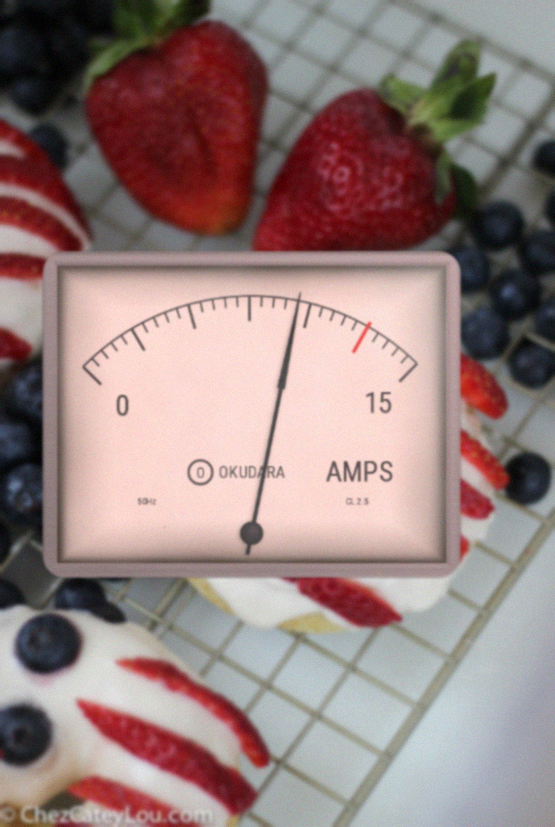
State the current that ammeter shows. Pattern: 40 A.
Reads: 9.5 A
